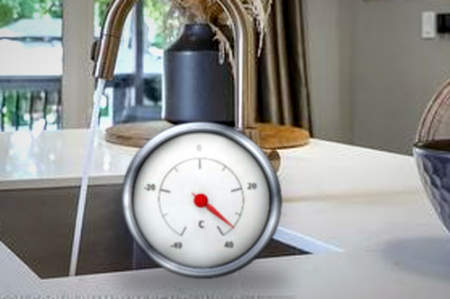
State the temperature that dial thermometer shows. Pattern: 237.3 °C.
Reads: 35 °C
